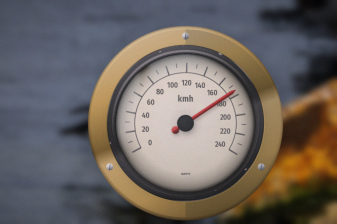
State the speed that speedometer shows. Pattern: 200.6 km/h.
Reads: 175 km/h
